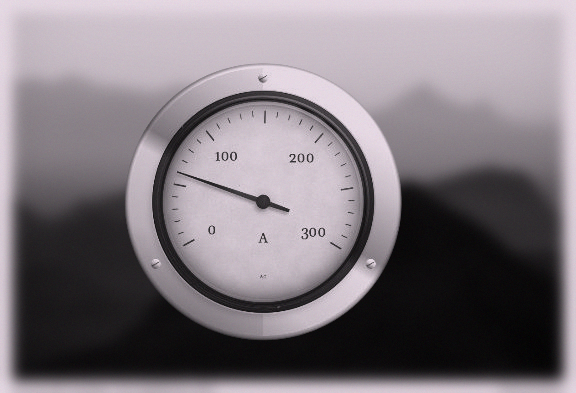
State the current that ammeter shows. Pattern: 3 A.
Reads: 60 A
